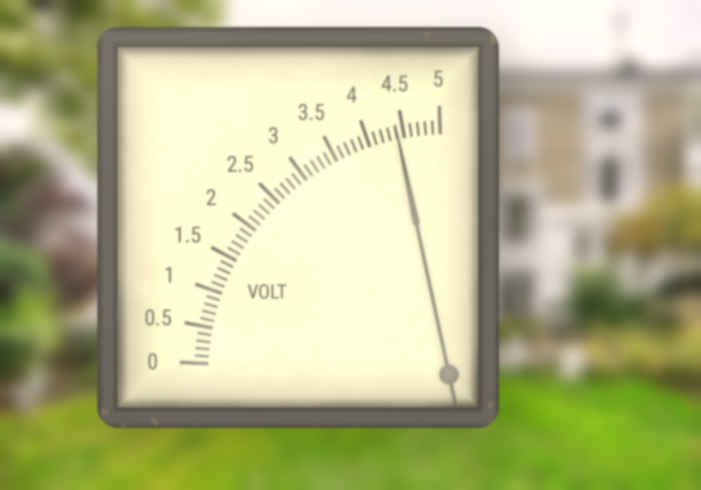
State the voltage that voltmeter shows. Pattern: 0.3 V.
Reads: 4.4 V
